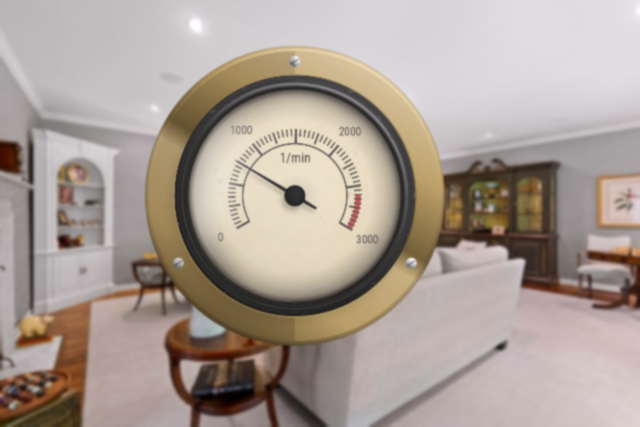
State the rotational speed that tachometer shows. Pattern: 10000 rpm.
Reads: 750 rpm
